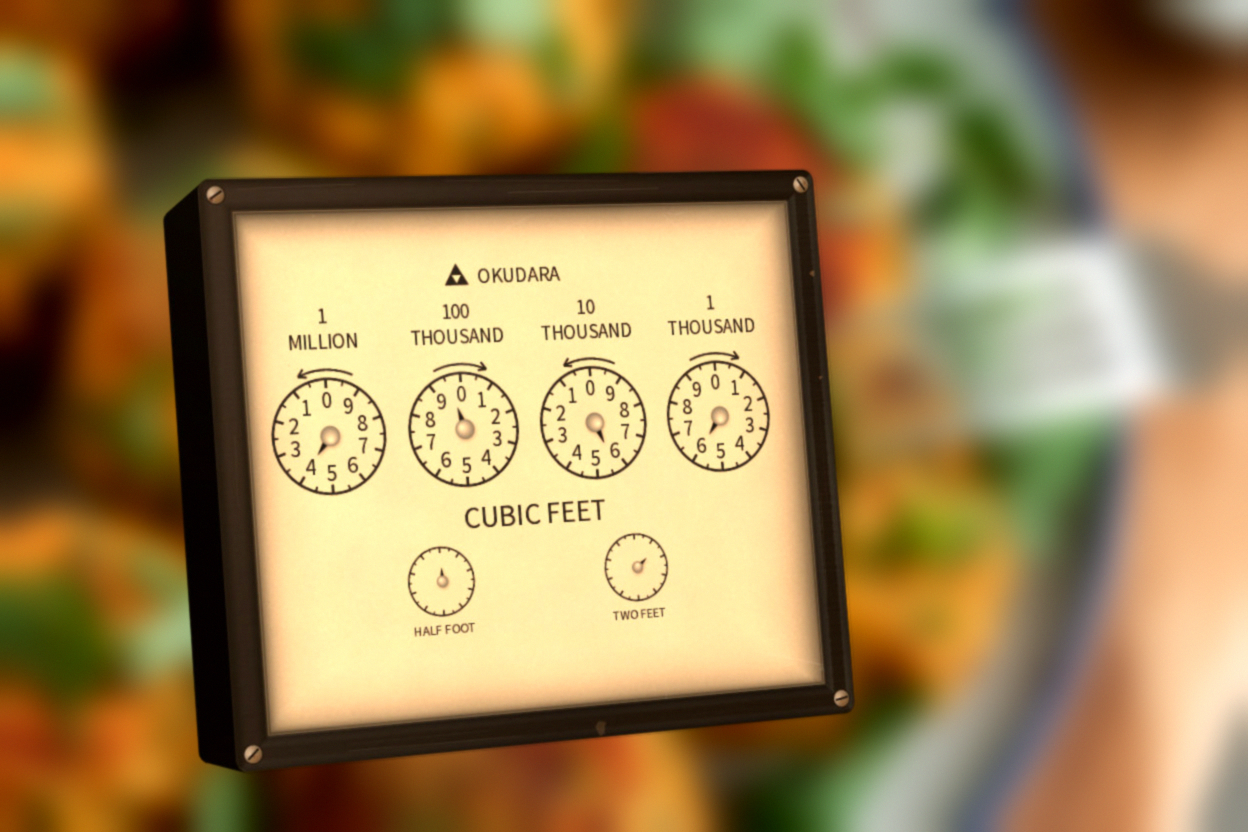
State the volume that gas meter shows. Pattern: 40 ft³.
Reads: 395600 ft³
